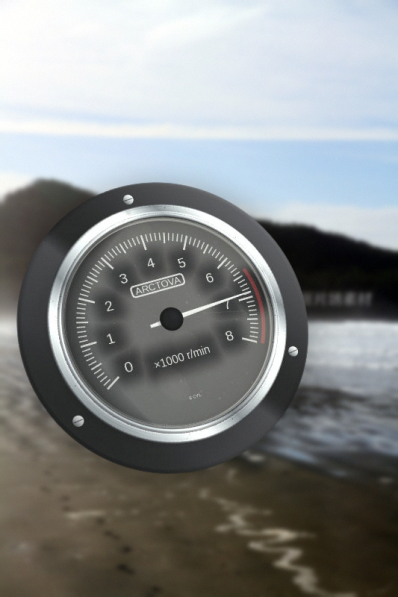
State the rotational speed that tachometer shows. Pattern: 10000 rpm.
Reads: 6900 rpm
